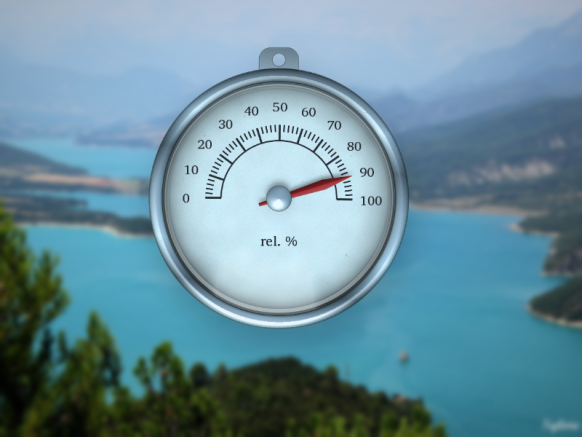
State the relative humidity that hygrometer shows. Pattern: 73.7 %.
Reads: 90 %
